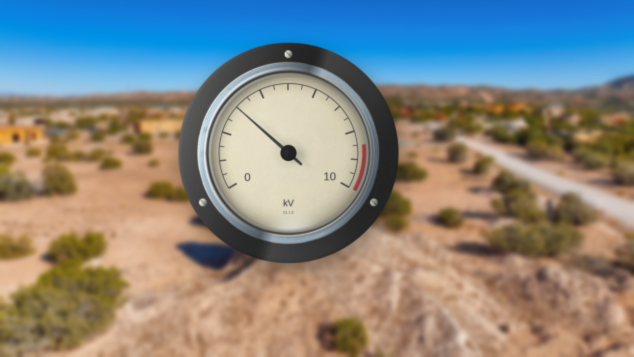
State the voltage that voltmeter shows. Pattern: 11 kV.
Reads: 3 kV
